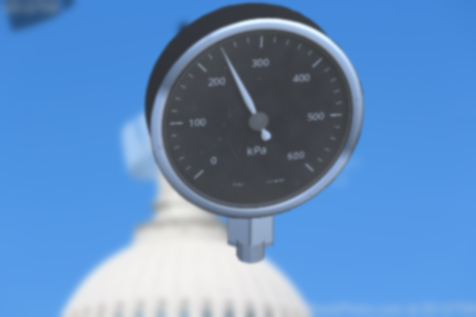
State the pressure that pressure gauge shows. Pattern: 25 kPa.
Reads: 240 kPa
